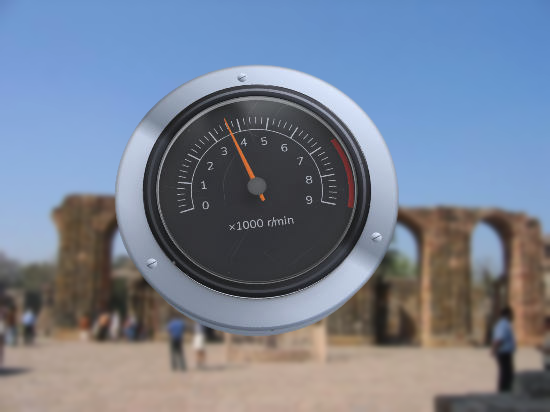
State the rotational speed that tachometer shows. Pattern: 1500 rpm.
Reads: 3600 rpm
